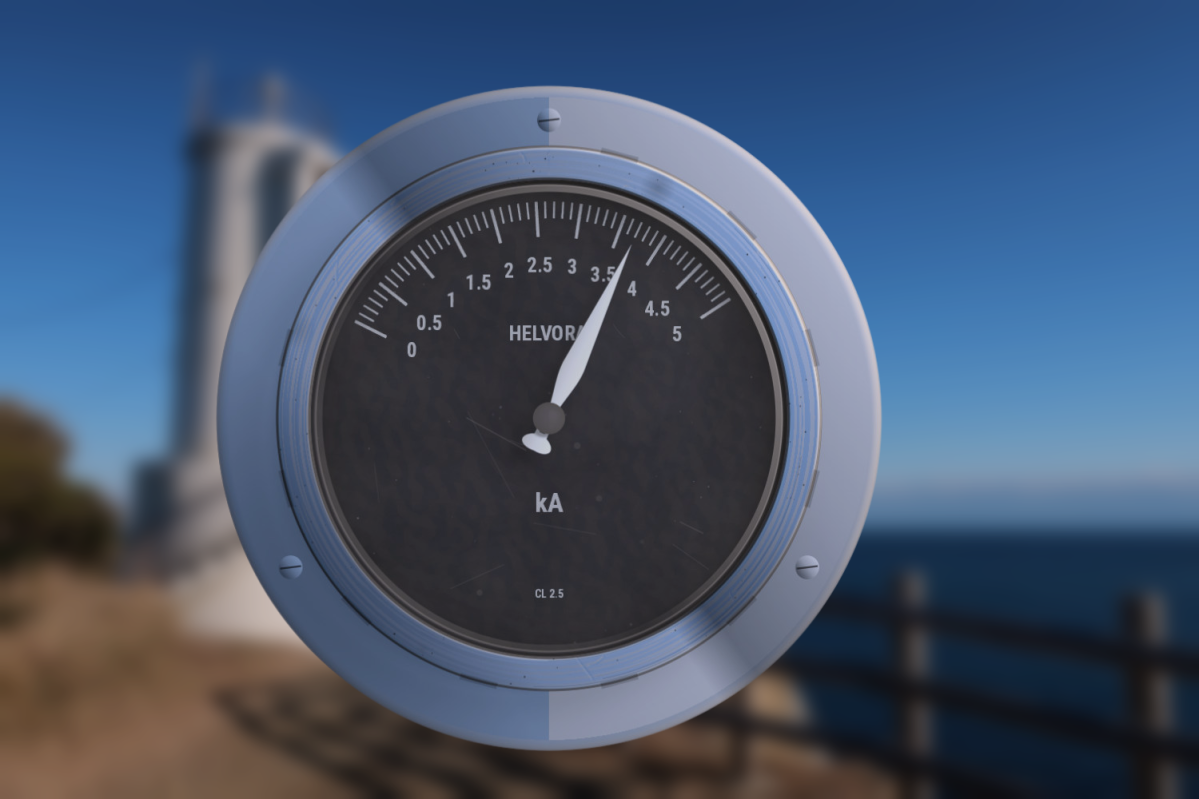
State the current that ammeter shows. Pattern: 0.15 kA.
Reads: 3.7 kA
